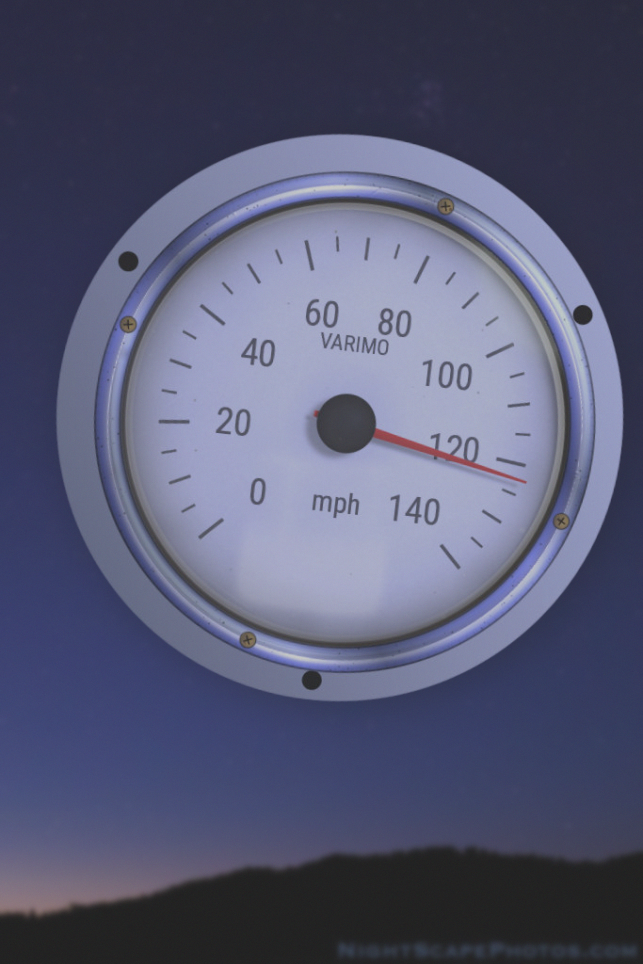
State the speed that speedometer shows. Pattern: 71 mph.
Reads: 122.5 mph
